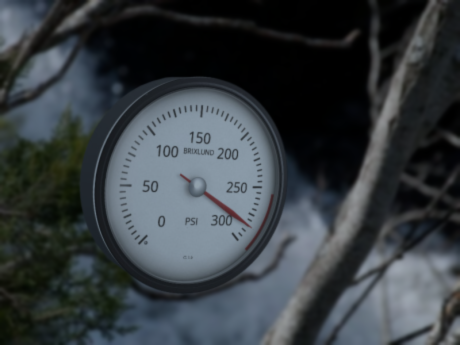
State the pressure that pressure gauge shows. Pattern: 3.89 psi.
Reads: 285 psi
